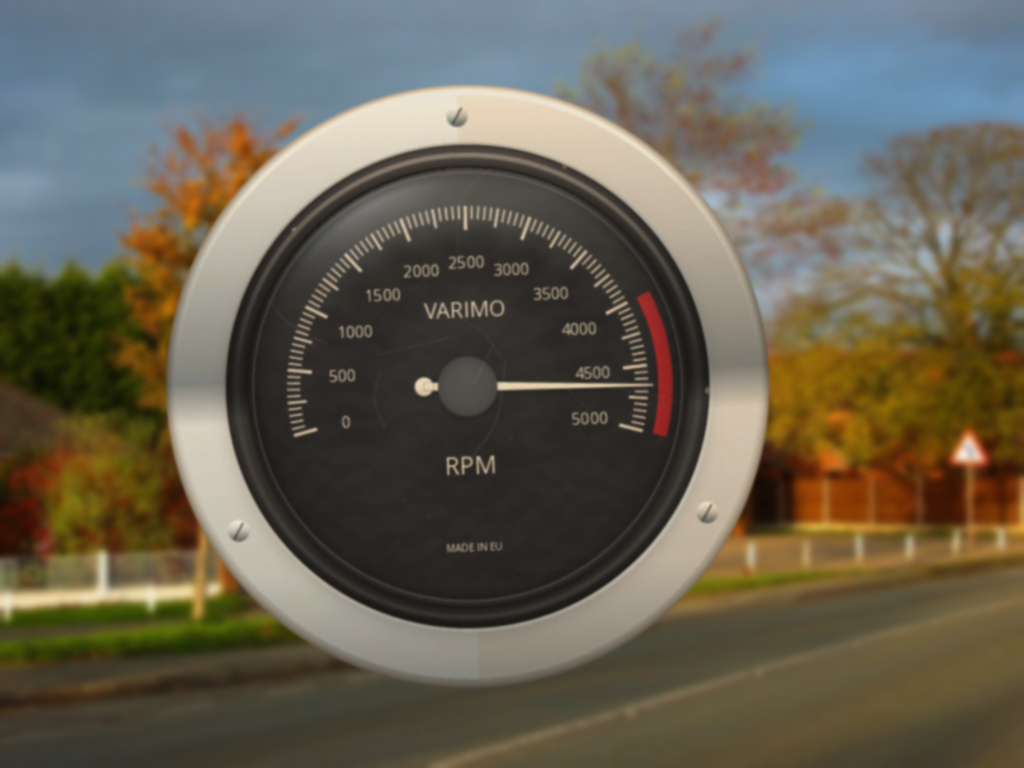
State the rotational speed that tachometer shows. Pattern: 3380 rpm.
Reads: 4650 rpm
